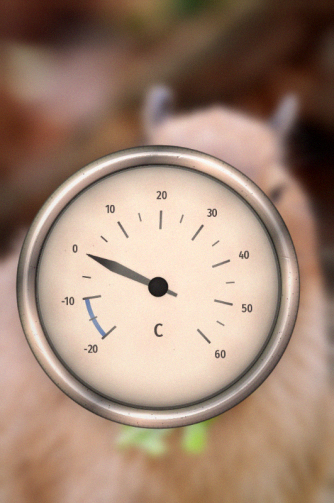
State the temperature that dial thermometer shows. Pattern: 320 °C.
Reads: 0 °C
